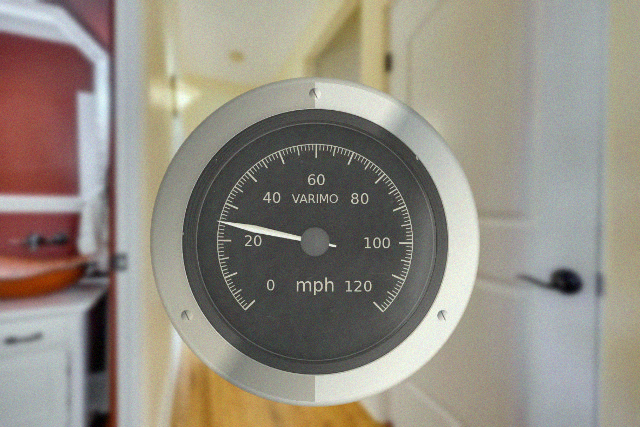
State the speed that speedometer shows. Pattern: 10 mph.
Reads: 25 mph
